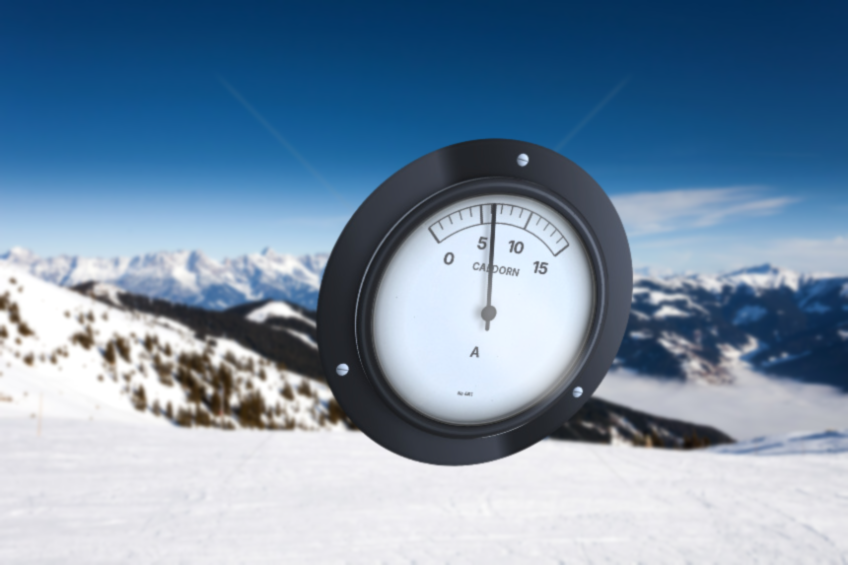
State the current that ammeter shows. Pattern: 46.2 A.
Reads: 6 A
